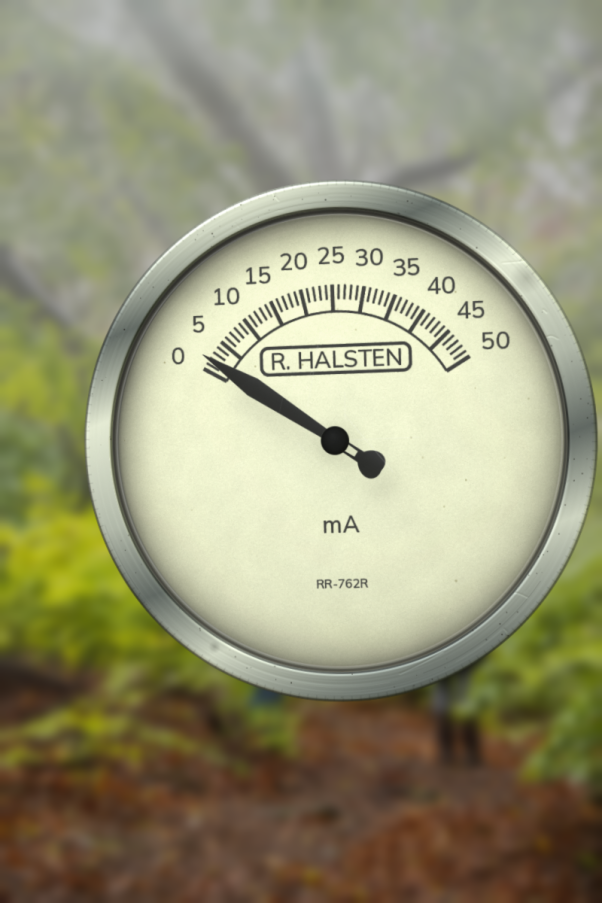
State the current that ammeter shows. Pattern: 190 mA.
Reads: 2 mA
